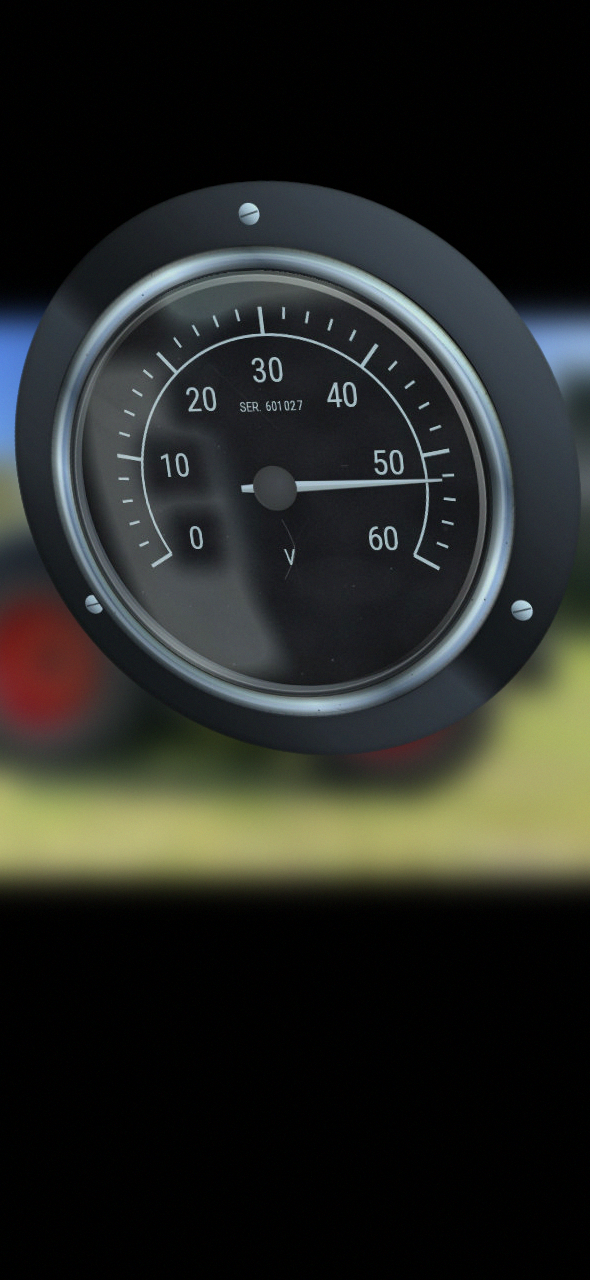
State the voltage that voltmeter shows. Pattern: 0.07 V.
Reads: 52 V
